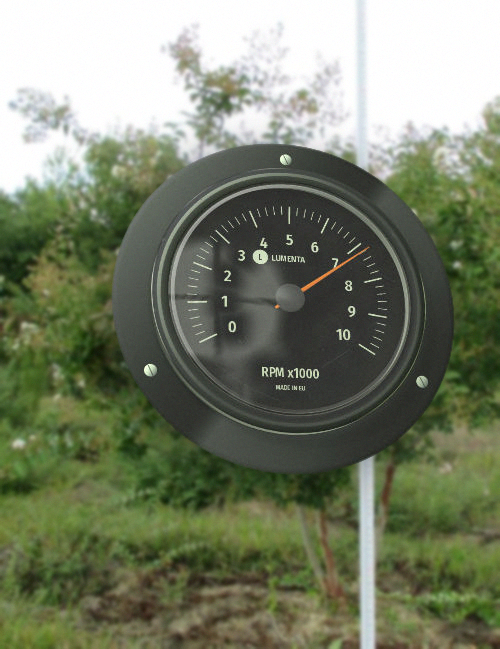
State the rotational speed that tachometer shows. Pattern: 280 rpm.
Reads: 7200 rpm
